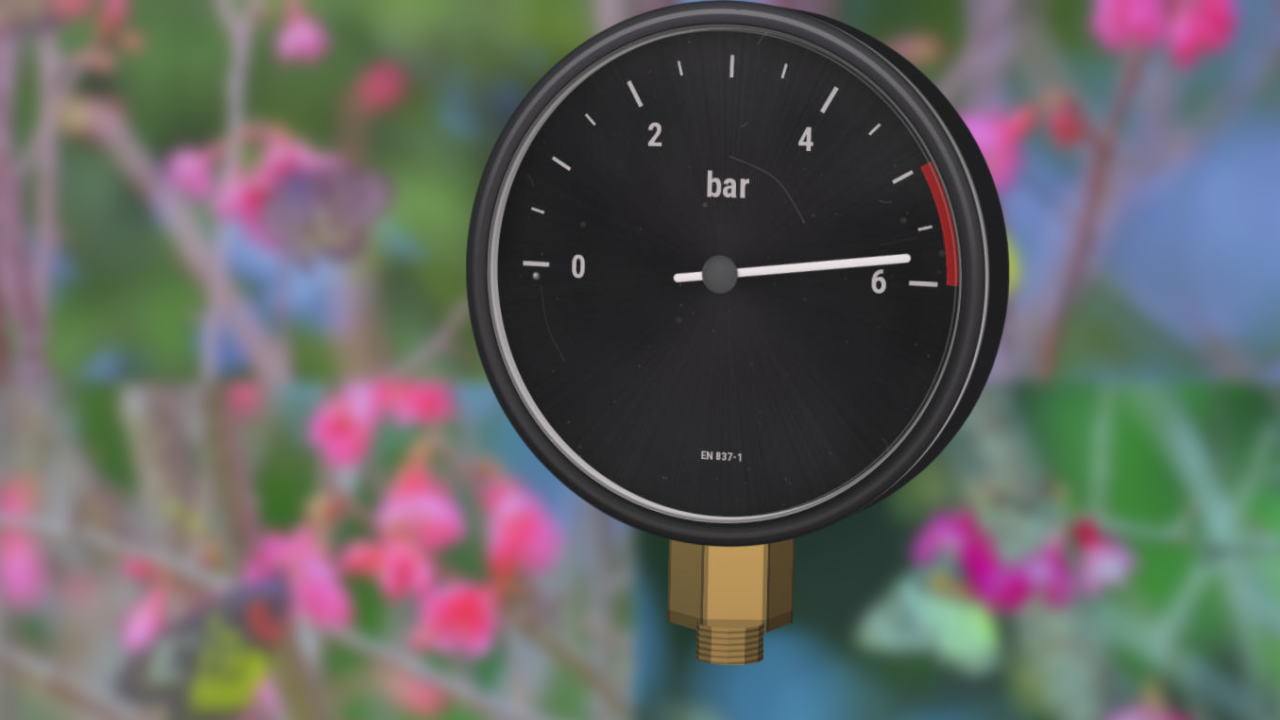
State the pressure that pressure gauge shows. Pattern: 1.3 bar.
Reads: 5.75 bar
